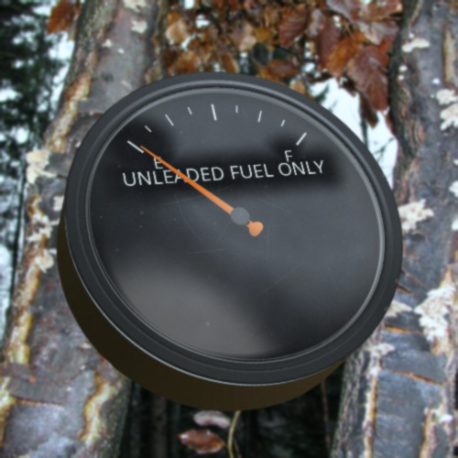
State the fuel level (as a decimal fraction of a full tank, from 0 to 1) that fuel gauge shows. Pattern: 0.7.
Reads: 0
